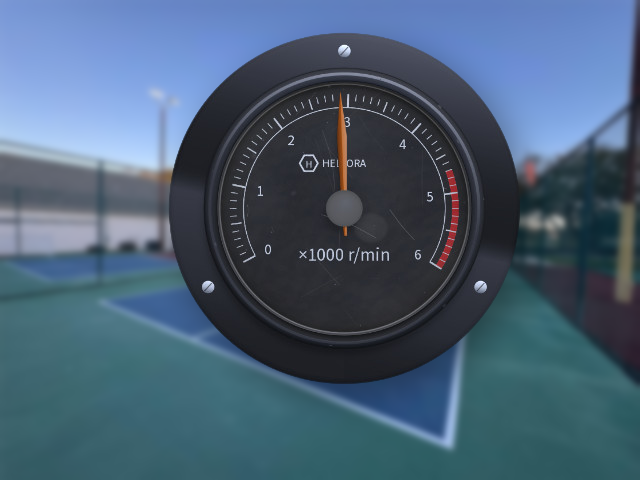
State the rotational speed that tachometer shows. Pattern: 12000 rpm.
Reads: 2900 rpm
